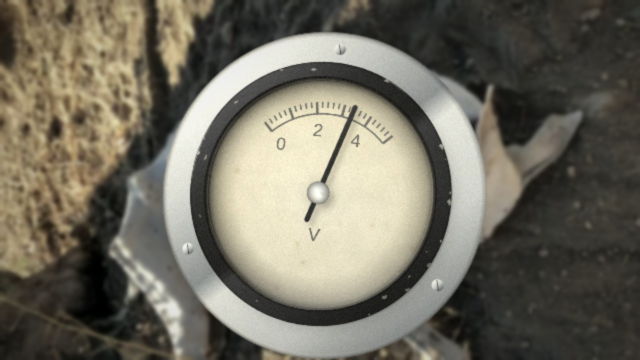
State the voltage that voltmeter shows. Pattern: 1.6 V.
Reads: 3.4 V
